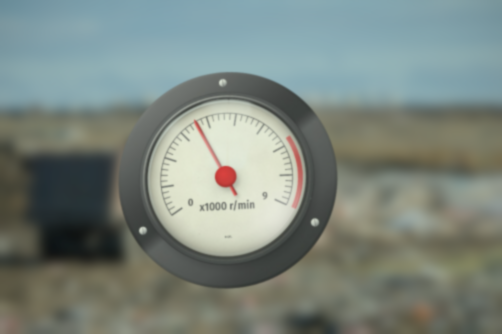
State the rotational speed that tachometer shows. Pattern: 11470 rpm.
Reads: 3600 rpm
